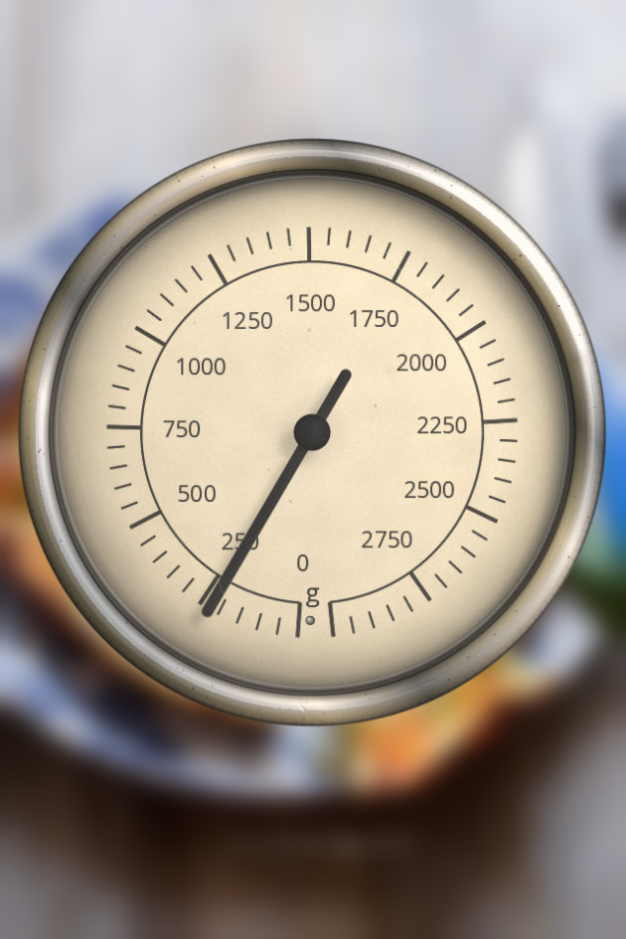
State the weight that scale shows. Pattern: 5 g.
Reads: 225 g
